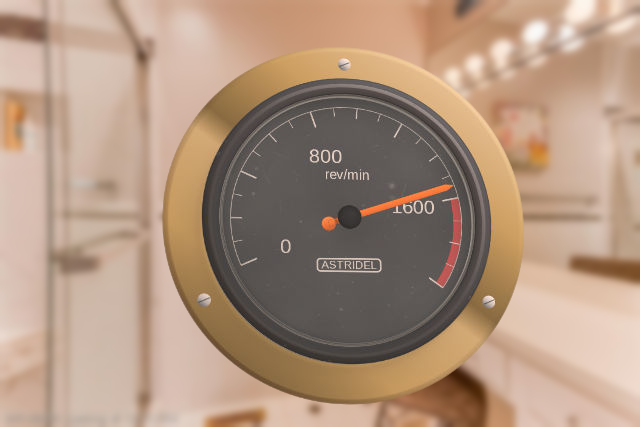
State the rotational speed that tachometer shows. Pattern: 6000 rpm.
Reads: 1550 rpm
